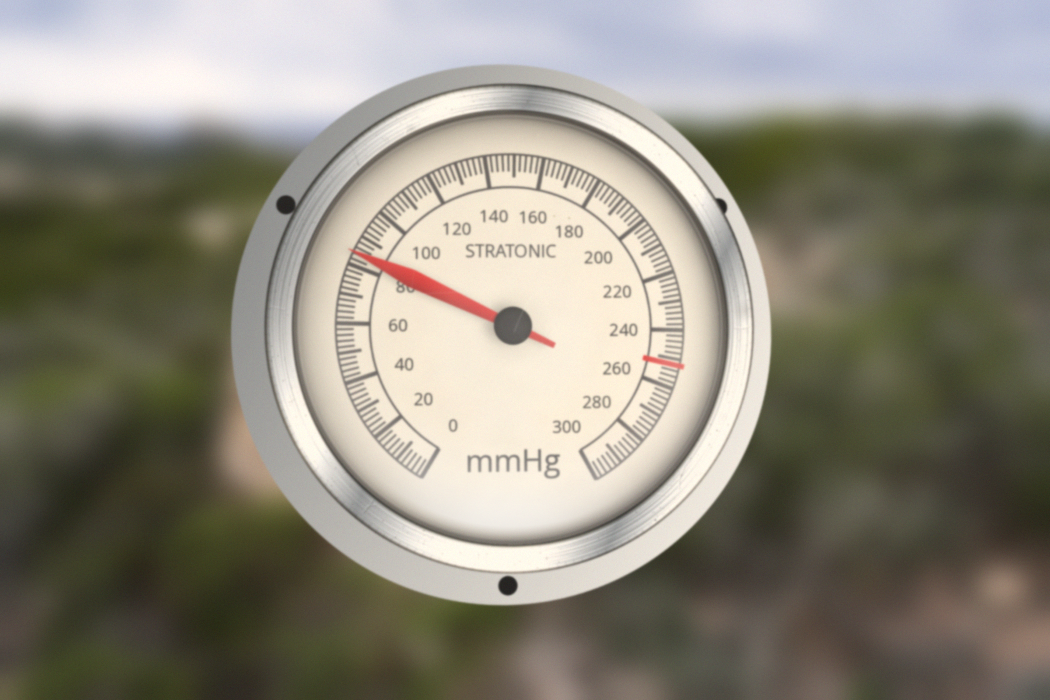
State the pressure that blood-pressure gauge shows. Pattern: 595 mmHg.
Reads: 84 mmHg
